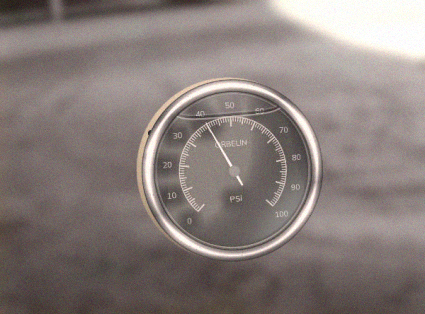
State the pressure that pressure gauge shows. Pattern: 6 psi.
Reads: 40 psi
